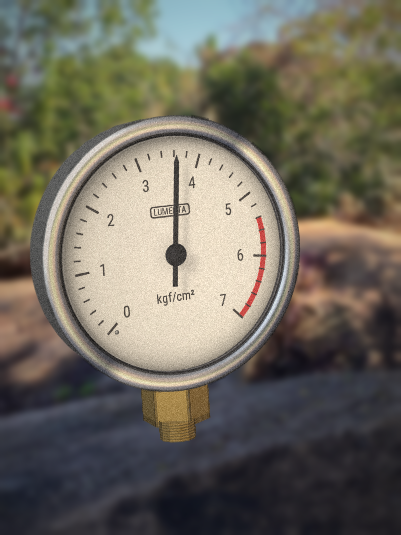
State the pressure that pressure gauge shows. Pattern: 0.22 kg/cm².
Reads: 3.6 kg/cm²
